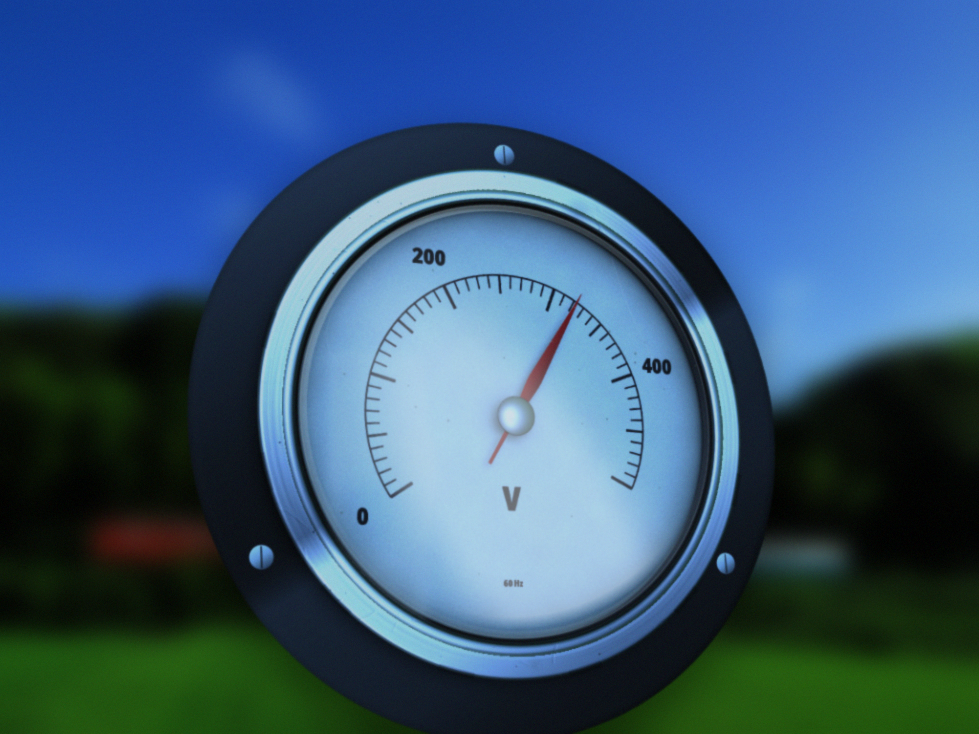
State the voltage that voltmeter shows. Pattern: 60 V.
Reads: 320 V
